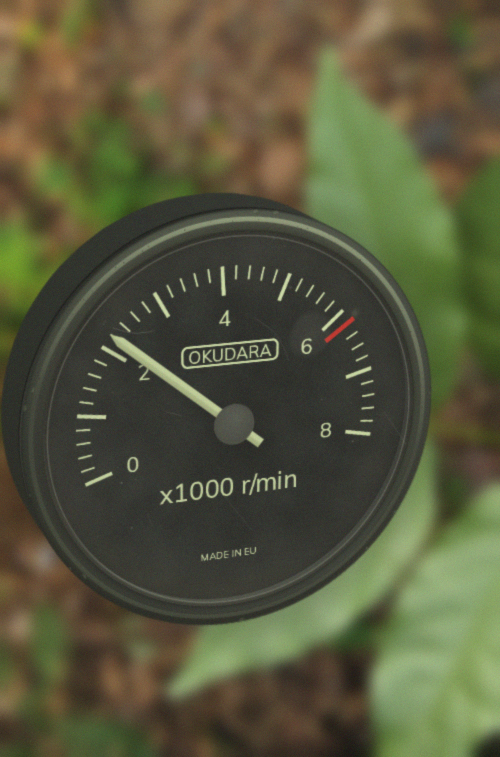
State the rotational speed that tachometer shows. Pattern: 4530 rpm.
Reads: 2200 rpm
